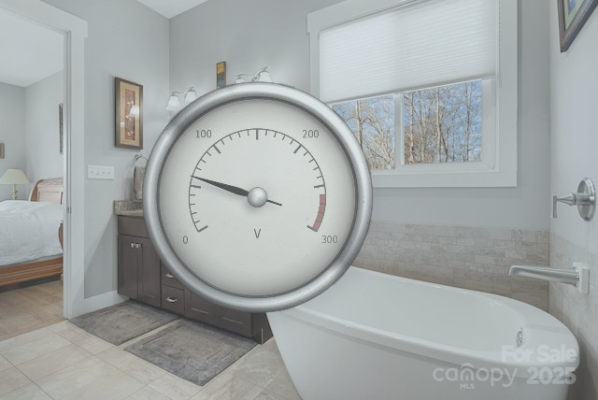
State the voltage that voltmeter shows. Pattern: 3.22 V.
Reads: 60 V
